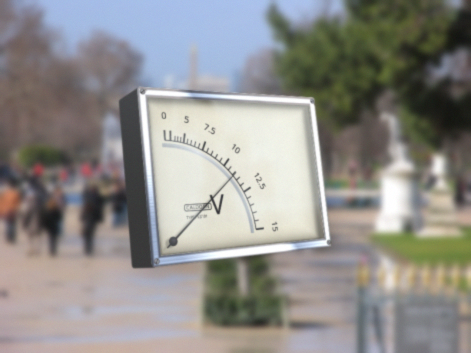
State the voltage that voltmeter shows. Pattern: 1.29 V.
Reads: 11 V
